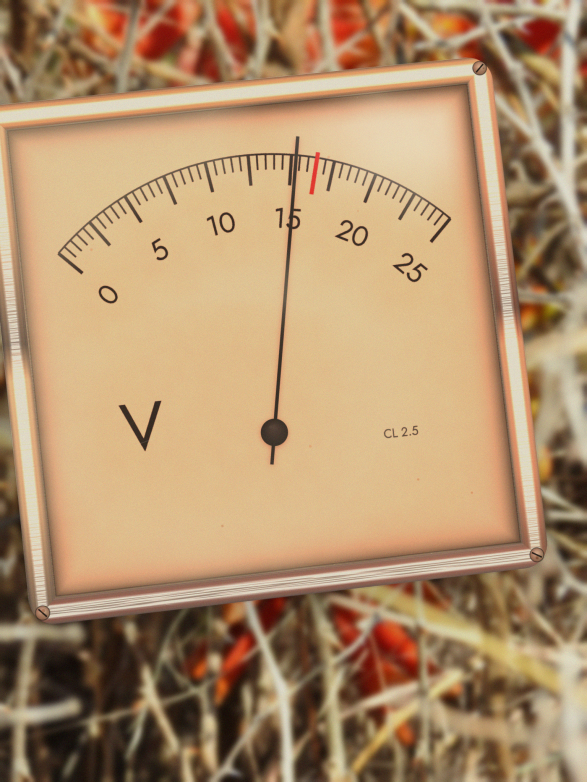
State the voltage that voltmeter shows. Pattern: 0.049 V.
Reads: 15.25 V
